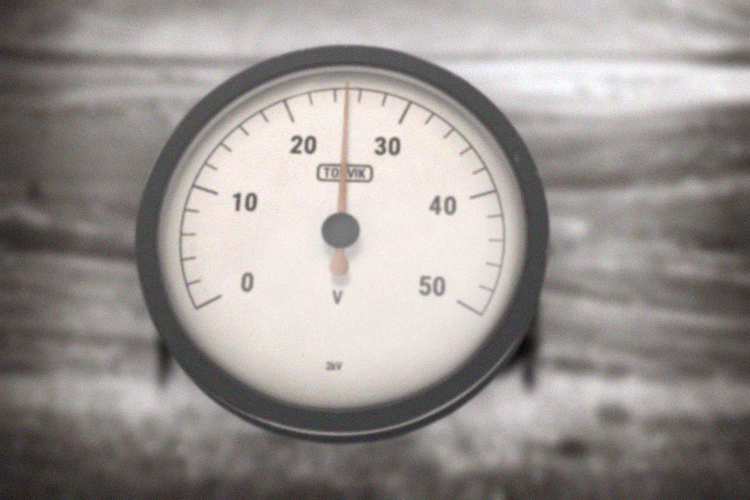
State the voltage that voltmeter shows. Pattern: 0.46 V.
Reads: 25 V
